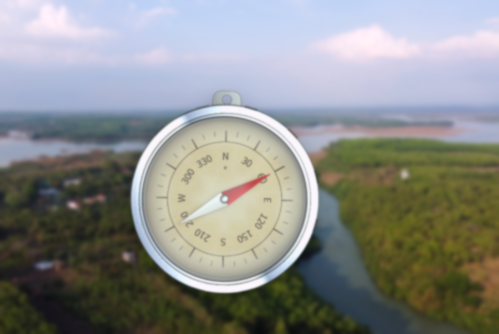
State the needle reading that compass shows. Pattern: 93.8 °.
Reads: 60 °
